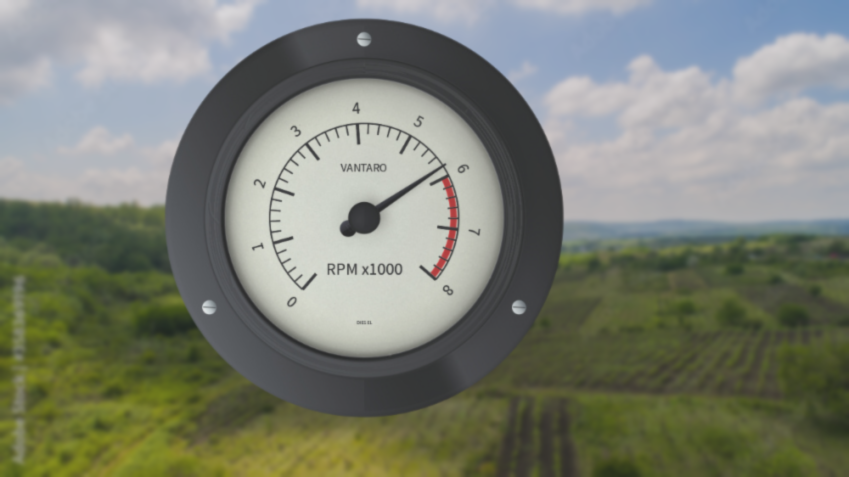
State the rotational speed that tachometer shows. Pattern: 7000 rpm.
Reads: 5800 rpm
